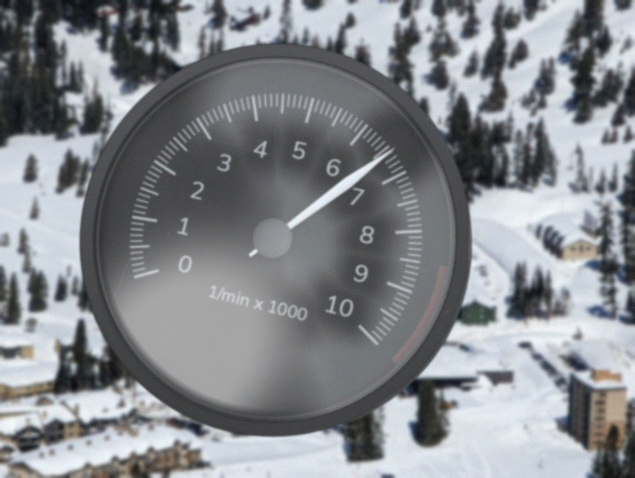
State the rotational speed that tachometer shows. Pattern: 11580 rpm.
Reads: 6600 rpm
